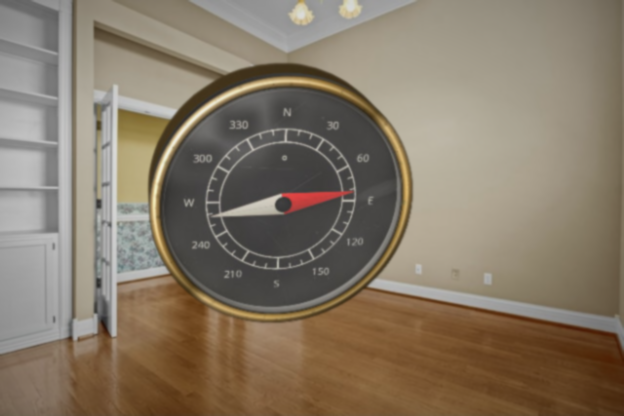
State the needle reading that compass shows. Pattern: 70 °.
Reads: 80 °
